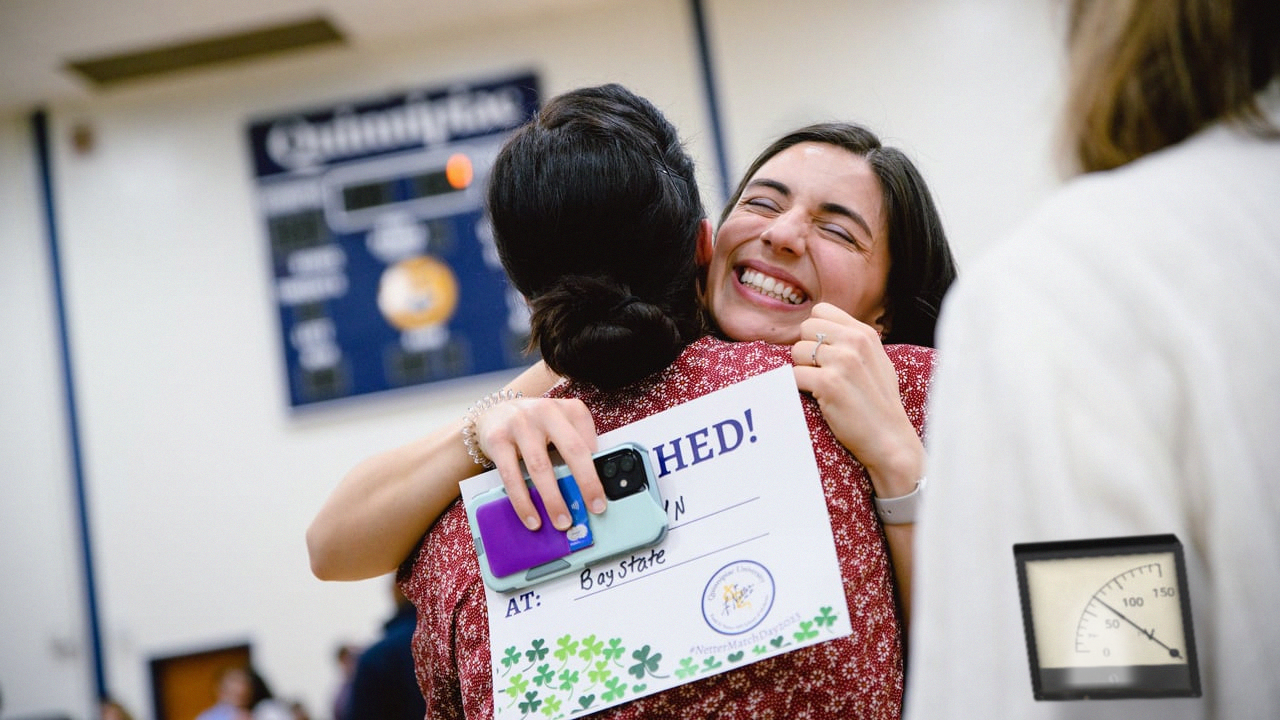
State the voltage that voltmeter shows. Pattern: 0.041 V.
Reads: 70 V
